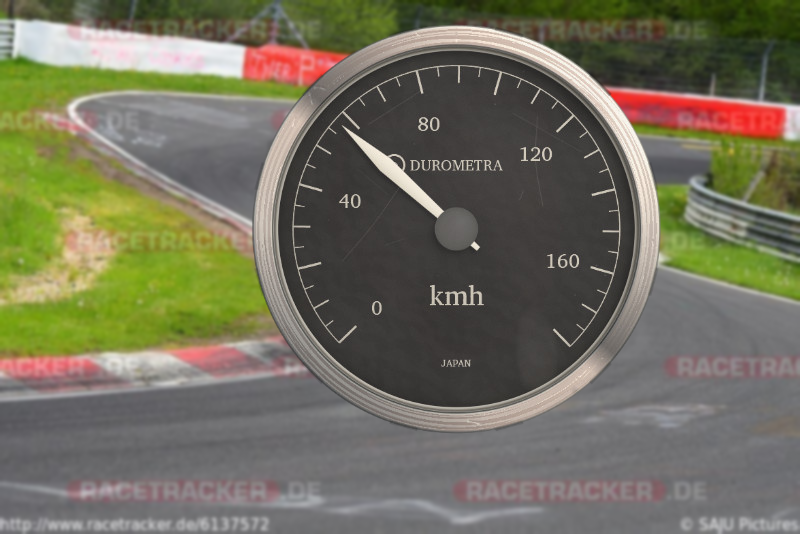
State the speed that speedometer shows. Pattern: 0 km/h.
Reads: 57.5 km/h
